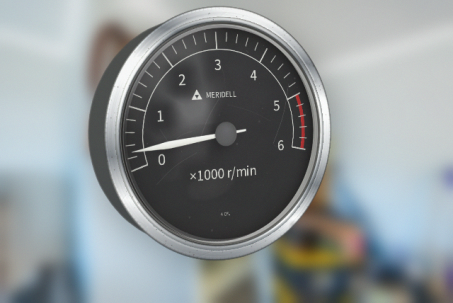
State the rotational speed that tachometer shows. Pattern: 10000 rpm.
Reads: 300 rpm
